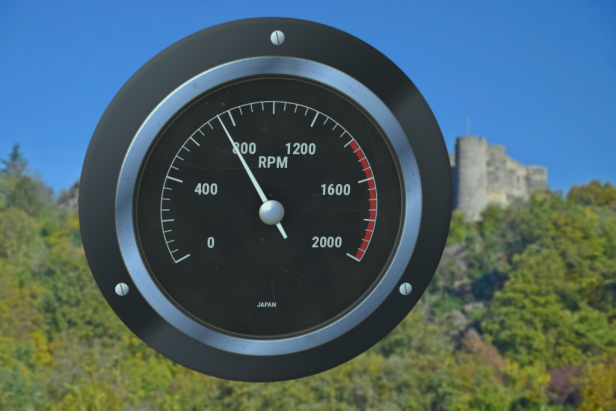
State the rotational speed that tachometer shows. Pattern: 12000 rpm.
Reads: 750 rpm
